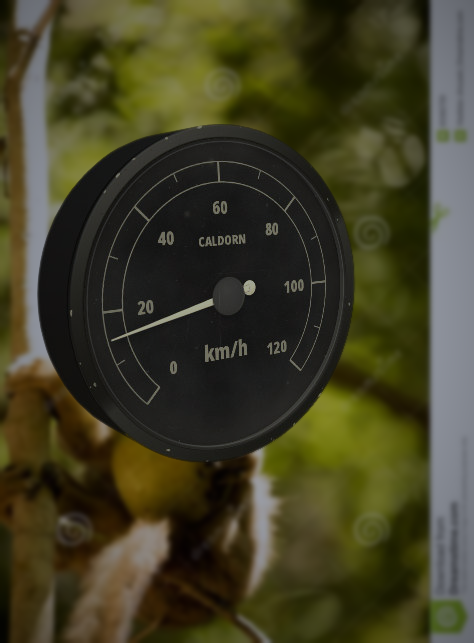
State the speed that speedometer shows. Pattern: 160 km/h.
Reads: 15 km/h
